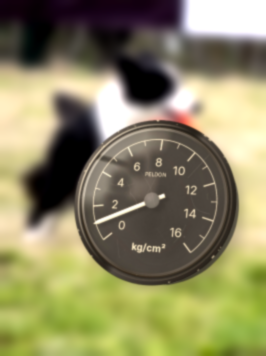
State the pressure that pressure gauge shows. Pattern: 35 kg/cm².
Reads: 1 kg/cm²
